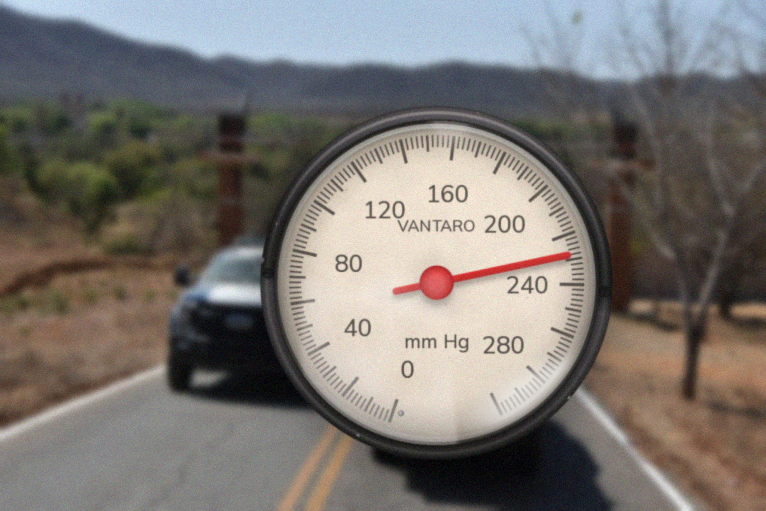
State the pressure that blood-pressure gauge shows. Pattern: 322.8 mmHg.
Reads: 228 mmHg
